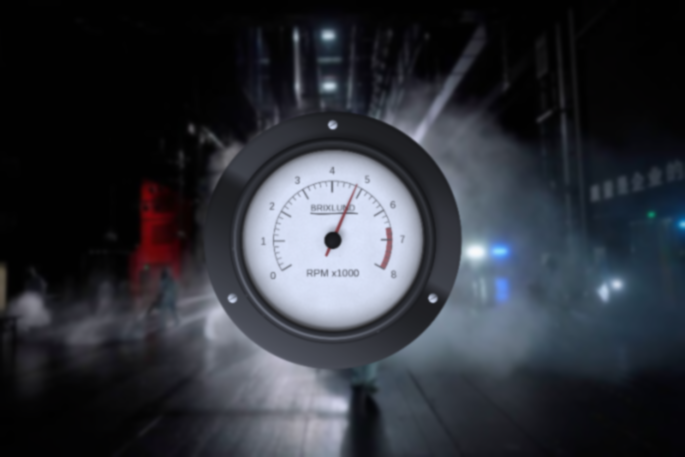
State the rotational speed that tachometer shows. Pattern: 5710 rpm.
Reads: 4800 rpm
